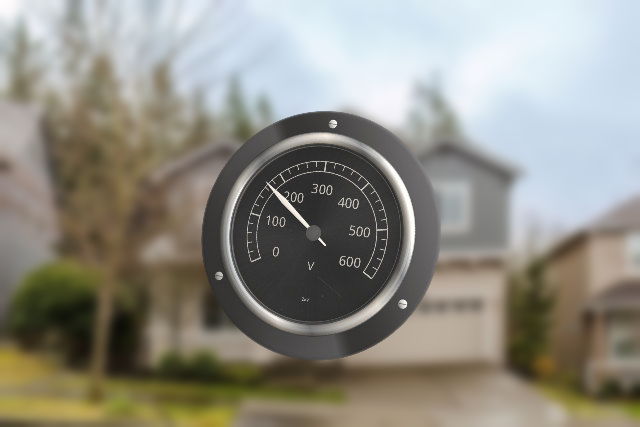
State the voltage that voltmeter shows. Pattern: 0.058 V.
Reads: 170 V
